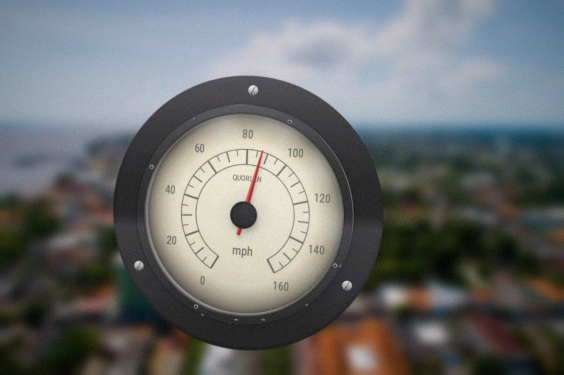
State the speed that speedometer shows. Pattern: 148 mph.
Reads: 87.5 mph
